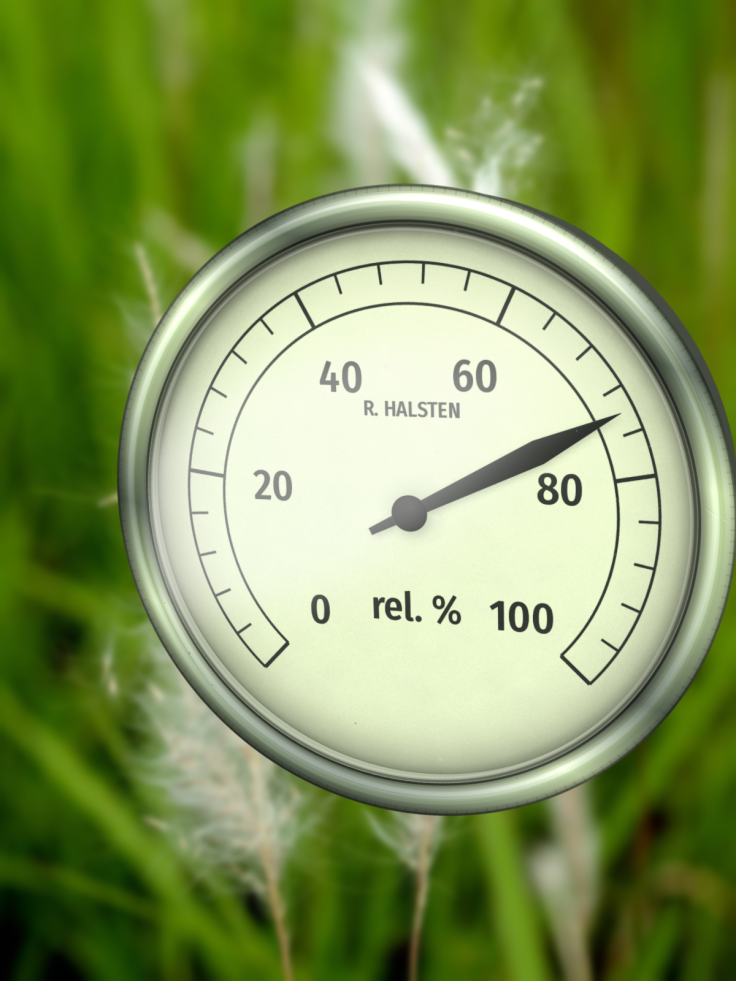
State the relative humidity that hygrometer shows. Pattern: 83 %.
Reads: 74 %
